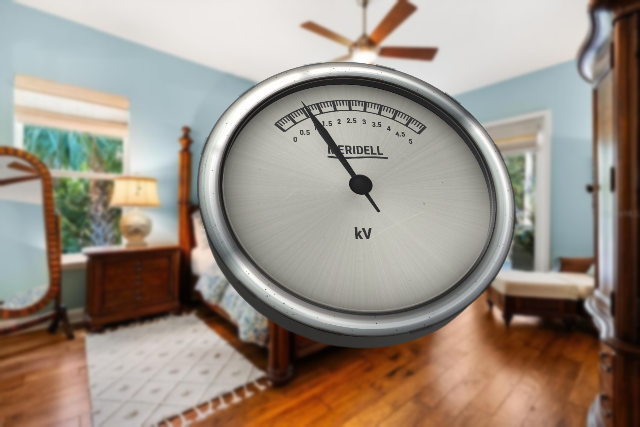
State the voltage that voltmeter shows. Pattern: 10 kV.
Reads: 1 kV
